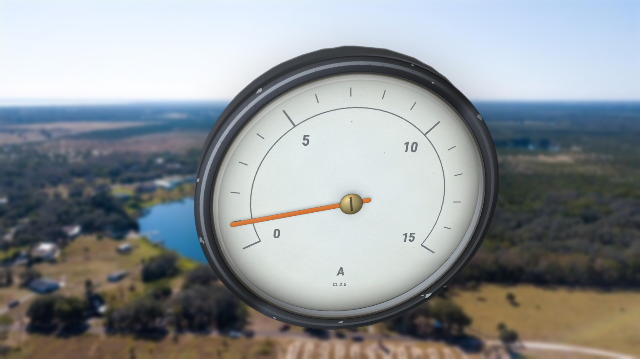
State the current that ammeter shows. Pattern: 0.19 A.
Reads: 1 A
